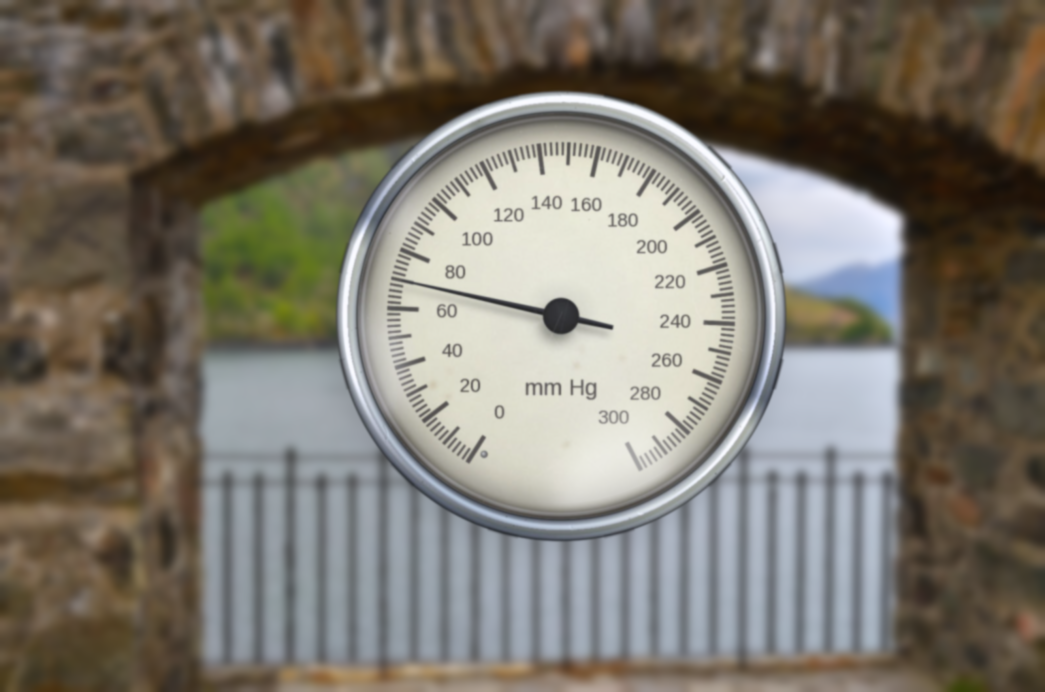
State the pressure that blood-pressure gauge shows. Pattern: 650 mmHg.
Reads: 70 mmHg
